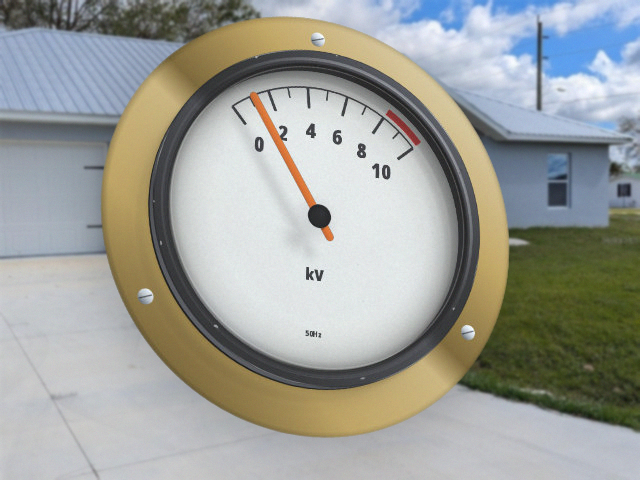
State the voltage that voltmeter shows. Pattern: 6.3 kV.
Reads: 1 kV
